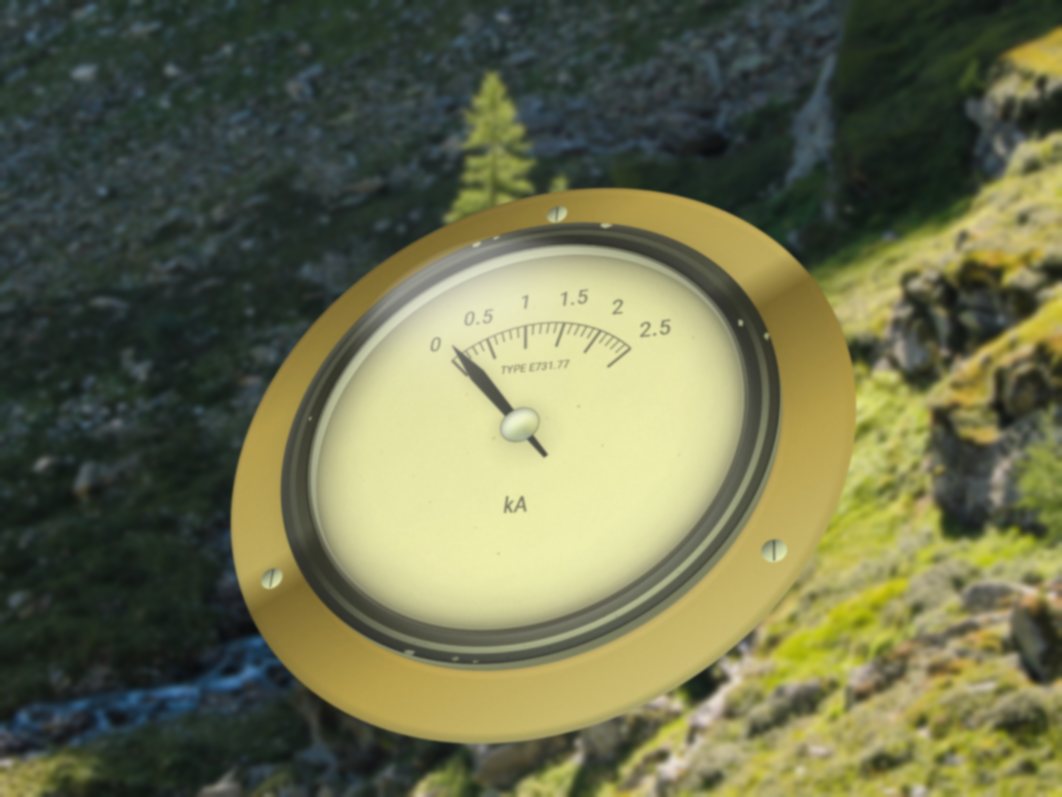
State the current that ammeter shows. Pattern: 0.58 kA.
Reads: 0.1 kA
